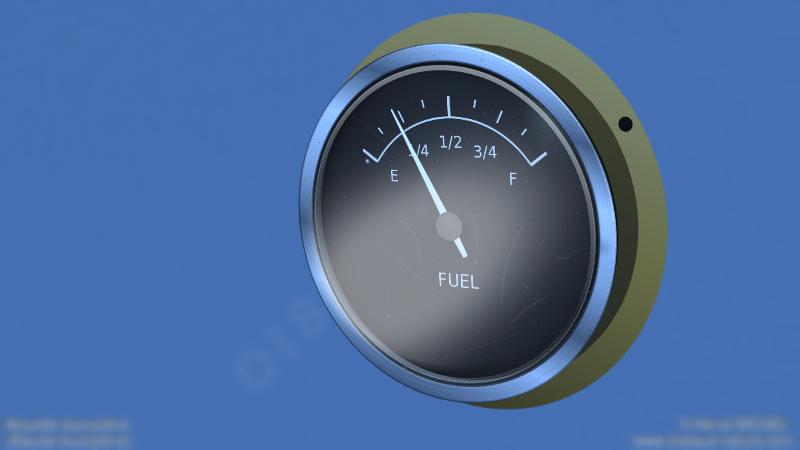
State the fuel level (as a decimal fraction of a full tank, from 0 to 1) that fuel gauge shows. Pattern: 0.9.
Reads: 0.25
